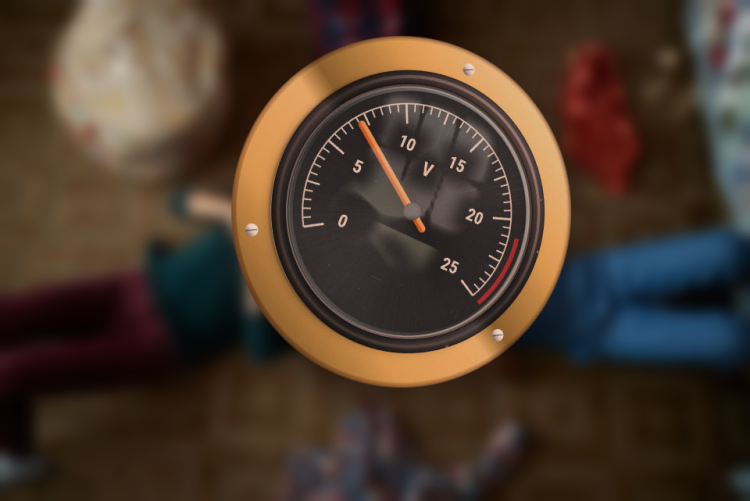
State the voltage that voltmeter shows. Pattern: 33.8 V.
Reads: 7 V
